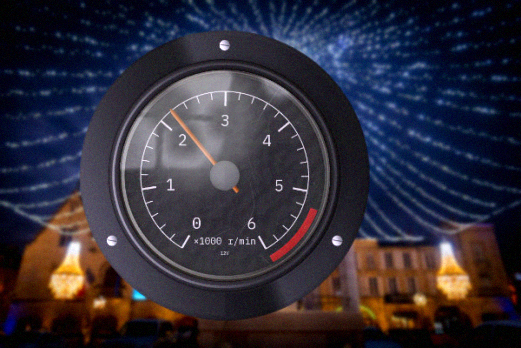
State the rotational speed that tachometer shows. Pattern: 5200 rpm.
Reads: 2200 rpm
